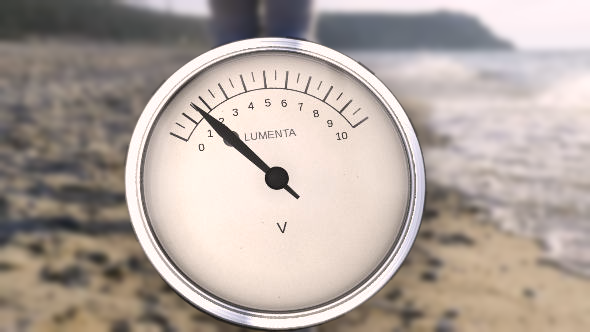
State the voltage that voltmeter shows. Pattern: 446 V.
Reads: 1.5 V
